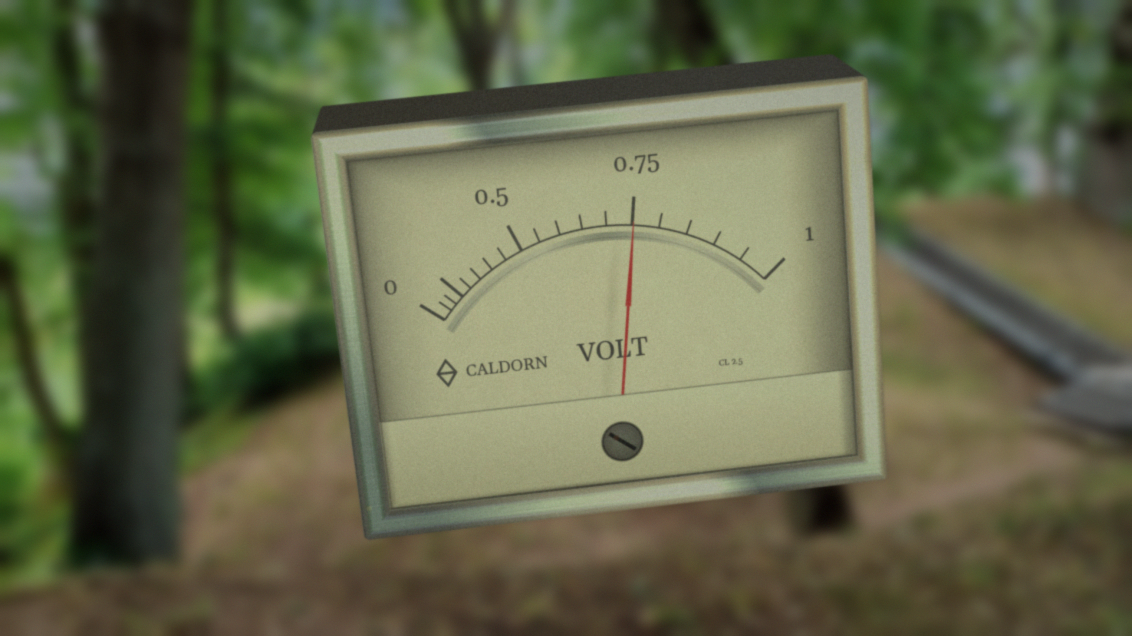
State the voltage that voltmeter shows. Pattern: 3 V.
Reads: 0.75 V
